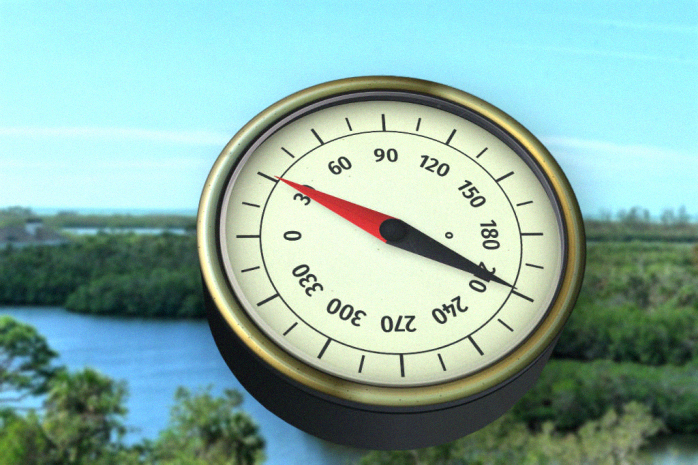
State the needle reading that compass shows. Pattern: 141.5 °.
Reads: 30 °
